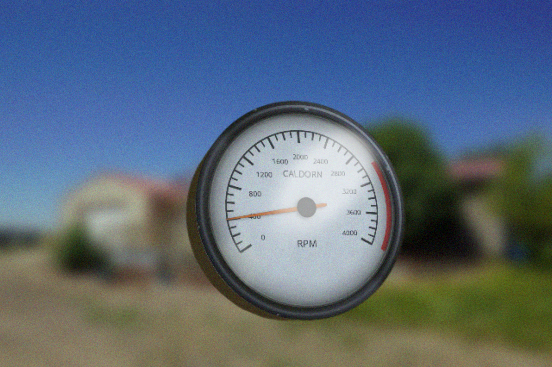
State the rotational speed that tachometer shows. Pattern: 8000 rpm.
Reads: 400 rpm
